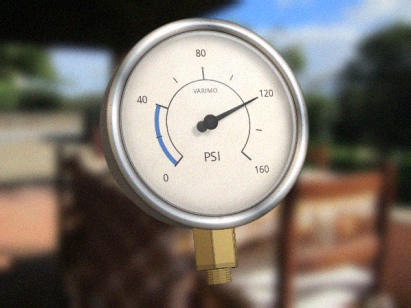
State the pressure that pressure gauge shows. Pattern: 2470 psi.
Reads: 120 psi
